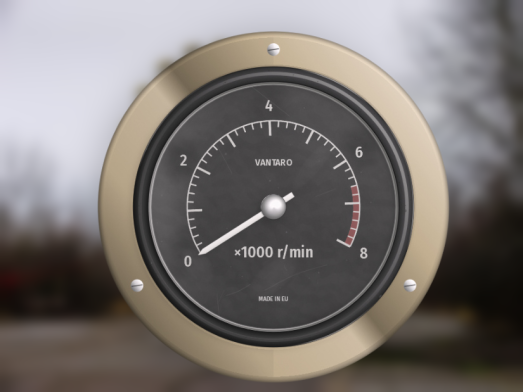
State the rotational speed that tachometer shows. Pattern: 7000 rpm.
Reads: 0 rpm
